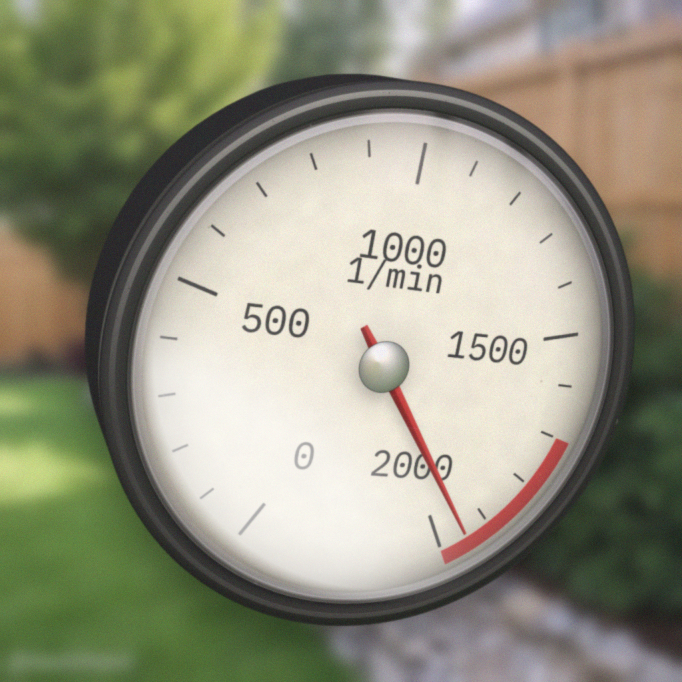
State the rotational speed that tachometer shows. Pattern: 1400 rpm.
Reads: 1950 rpm
